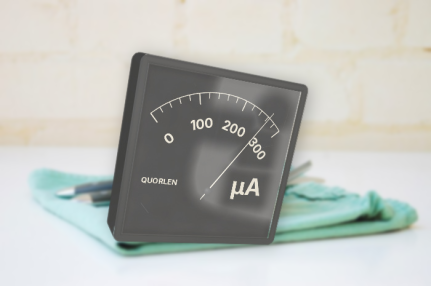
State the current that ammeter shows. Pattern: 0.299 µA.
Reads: 260 µA
